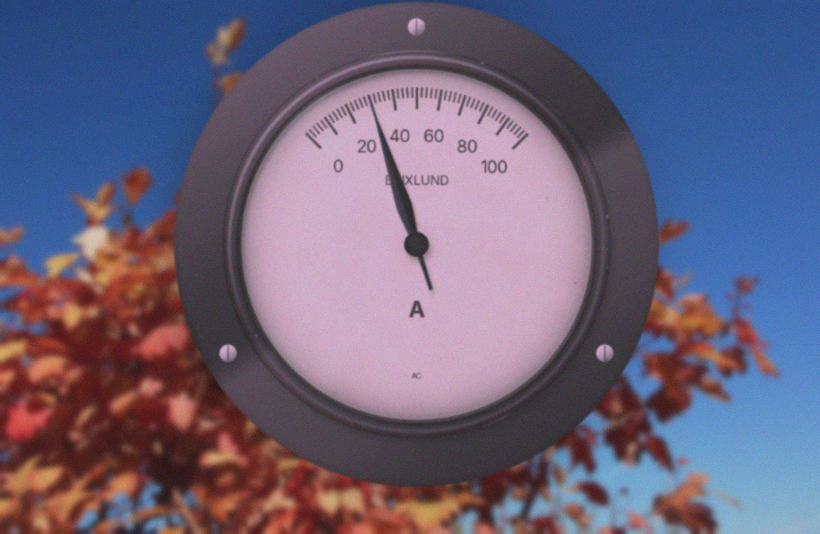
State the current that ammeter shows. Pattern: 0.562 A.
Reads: 30 A
